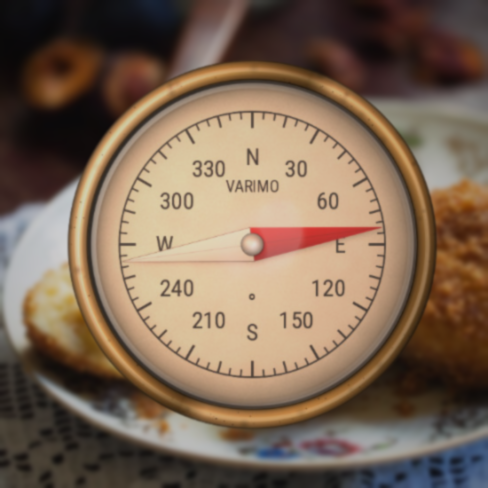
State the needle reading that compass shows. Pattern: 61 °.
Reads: 82.5 °
